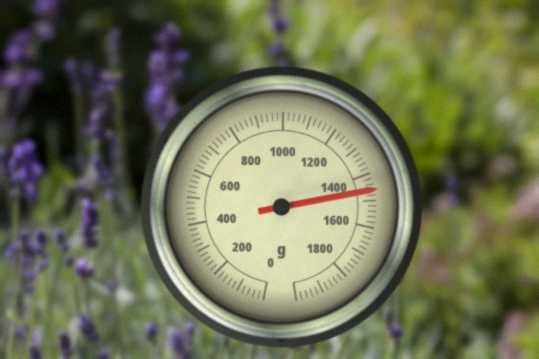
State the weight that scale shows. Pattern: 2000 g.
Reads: 1460 g
